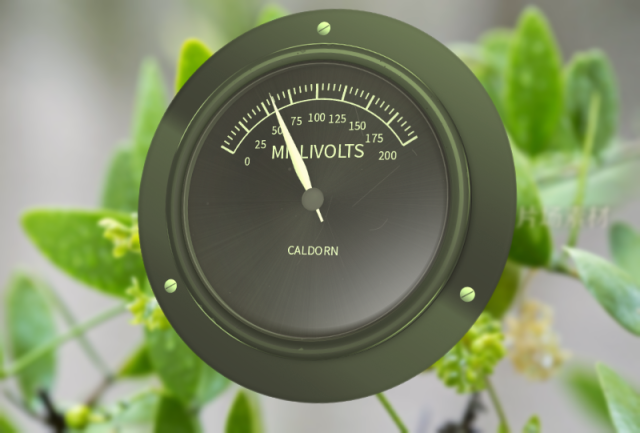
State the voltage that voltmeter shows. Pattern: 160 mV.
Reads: 60 mV
